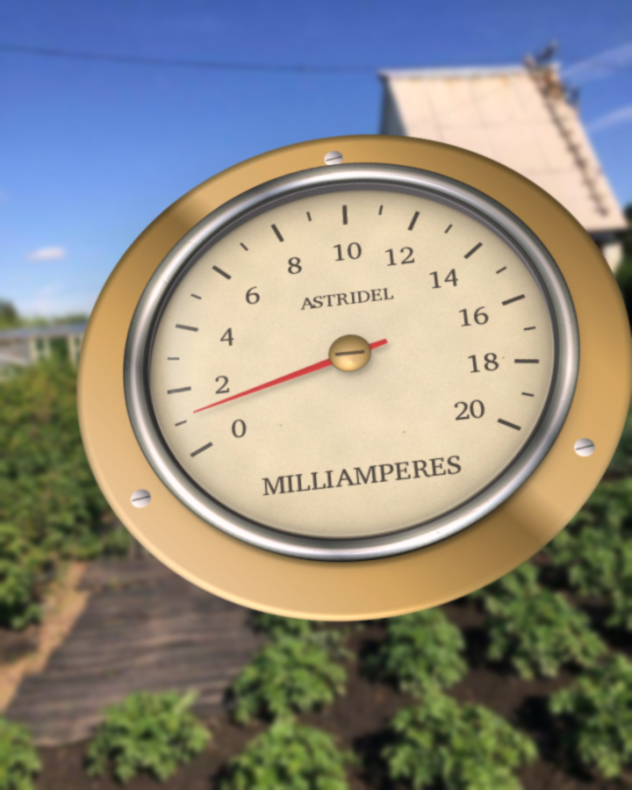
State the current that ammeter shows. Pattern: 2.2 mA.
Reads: 1 mA
